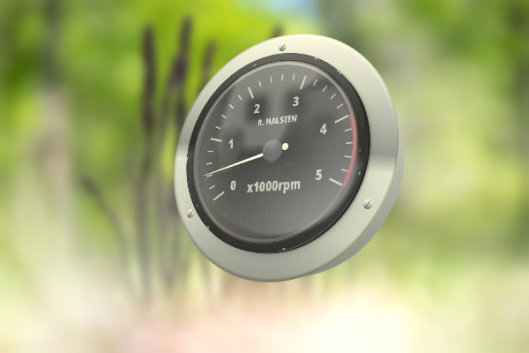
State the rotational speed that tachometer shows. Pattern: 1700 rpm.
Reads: 400 rpm
